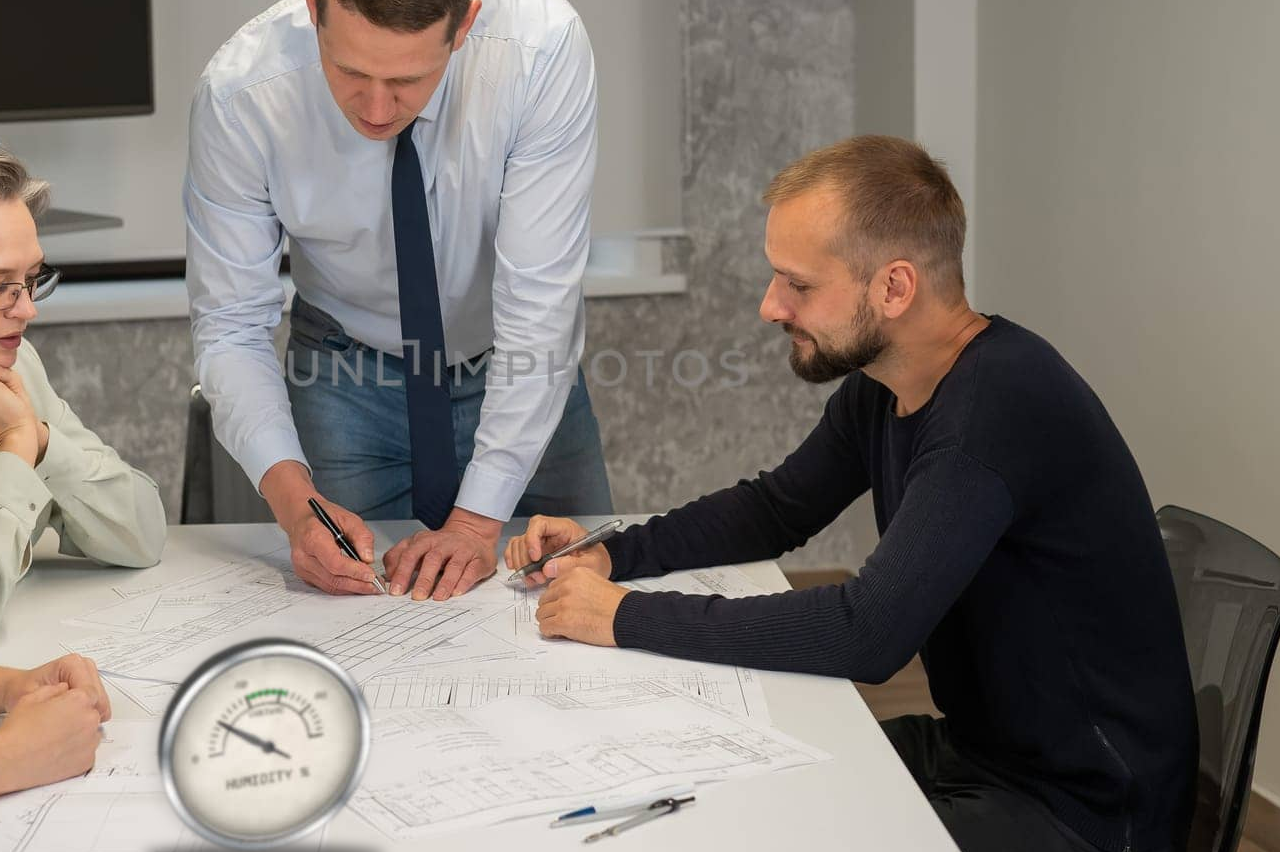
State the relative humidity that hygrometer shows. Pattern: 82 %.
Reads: 20 %
